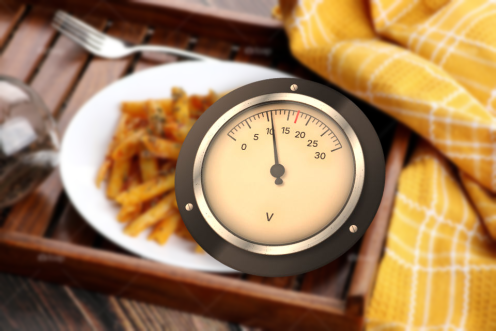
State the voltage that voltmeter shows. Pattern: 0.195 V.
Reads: 11 V
